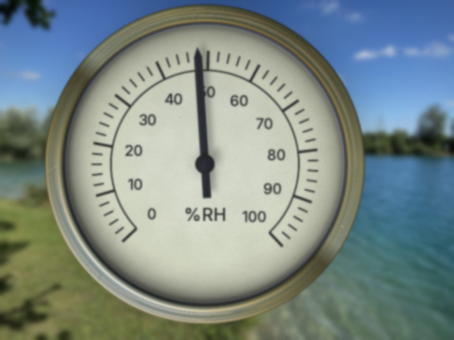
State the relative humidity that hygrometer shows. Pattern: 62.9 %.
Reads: 48 %
